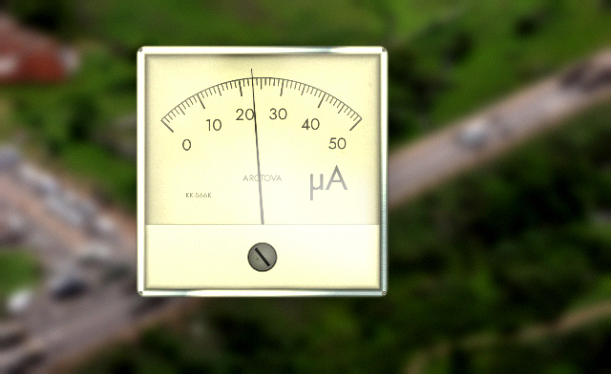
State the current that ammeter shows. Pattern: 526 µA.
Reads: 23 µA
